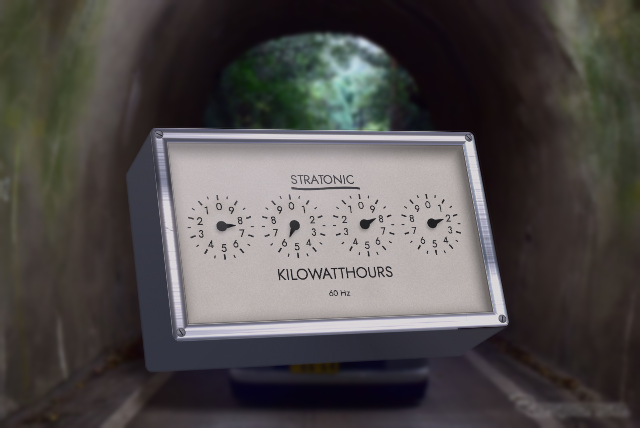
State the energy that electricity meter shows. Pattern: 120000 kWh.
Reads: 7582 kWh
